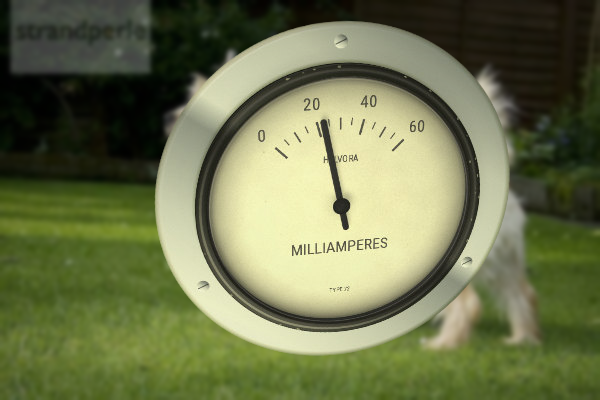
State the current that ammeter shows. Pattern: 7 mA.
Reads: 22.5 mA
